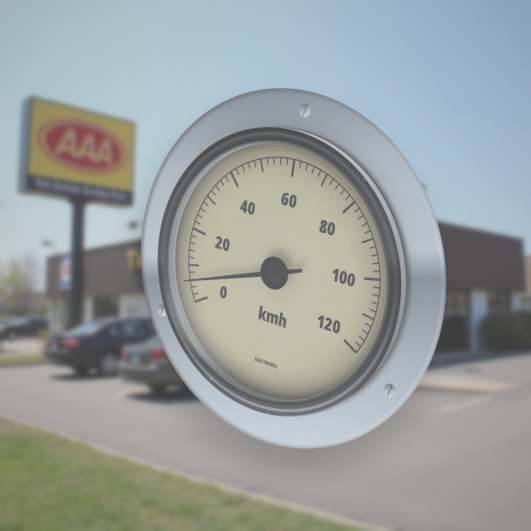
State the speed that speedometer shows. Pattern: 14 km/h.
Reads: 6 km/h
